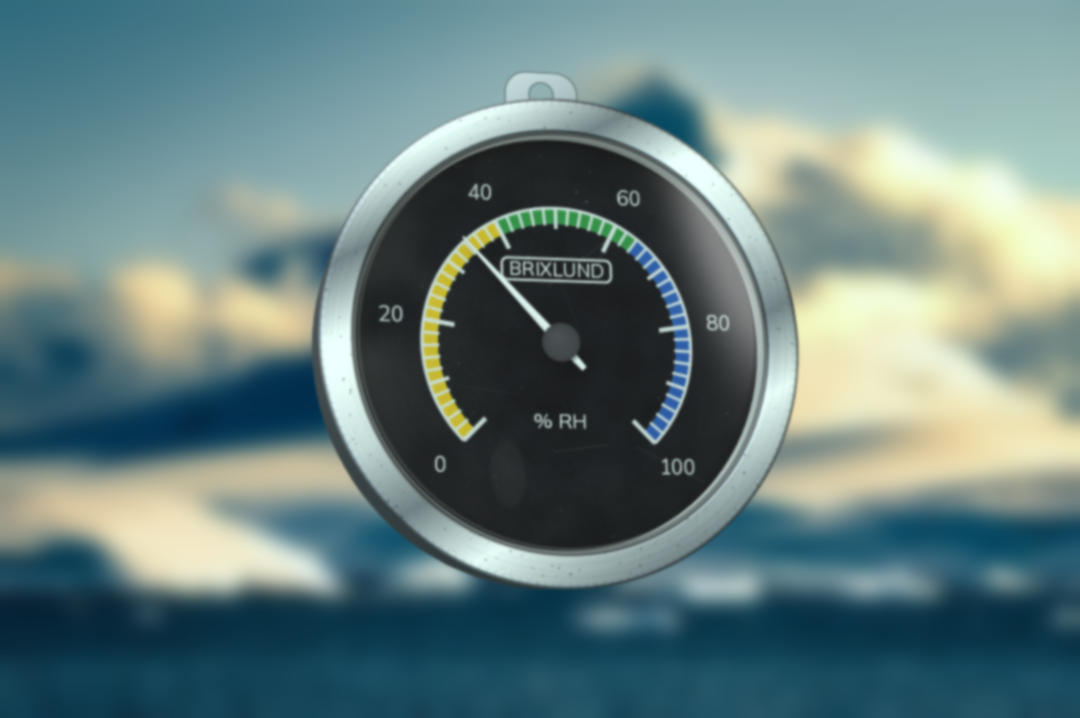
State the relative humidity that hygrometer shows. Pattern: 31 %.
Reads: 34 %
